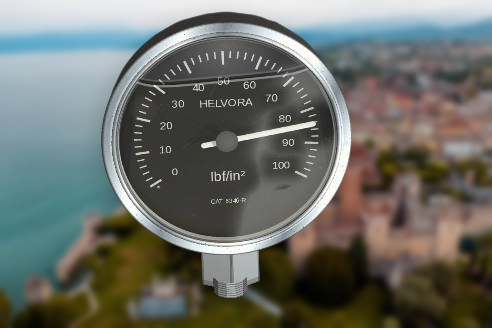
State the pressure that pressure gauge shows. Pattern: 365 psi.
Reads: 84 psi
